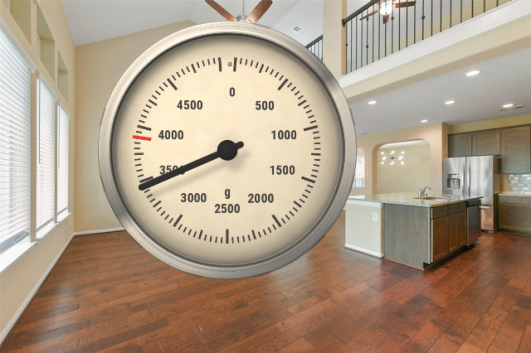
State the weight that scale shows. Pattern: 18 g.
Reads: 3450 g
